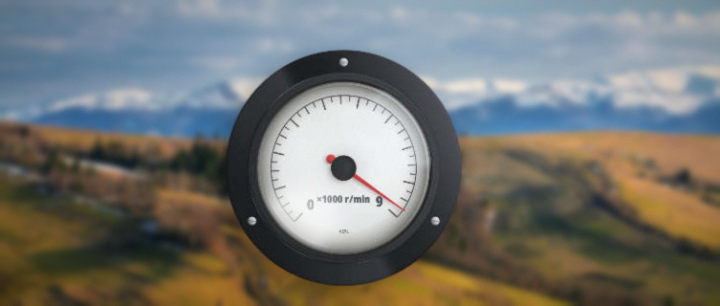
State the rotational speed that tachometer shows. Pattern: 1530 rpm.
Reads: 8750 rpm
